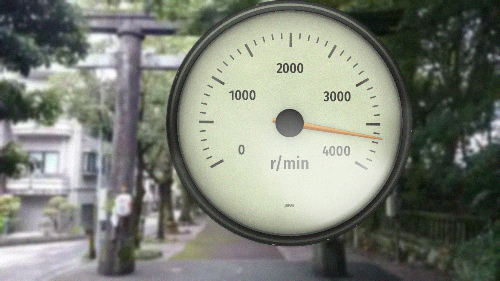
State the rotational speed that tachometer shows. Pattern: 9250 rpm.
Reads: 3650 rpm
